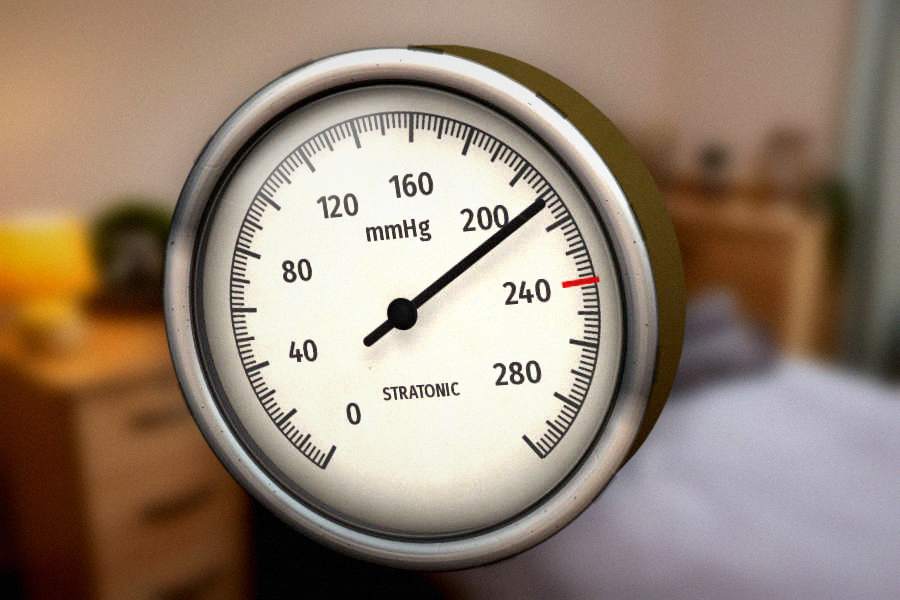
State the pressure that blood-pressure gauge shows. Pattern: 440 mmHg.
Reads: 212 mmHg
